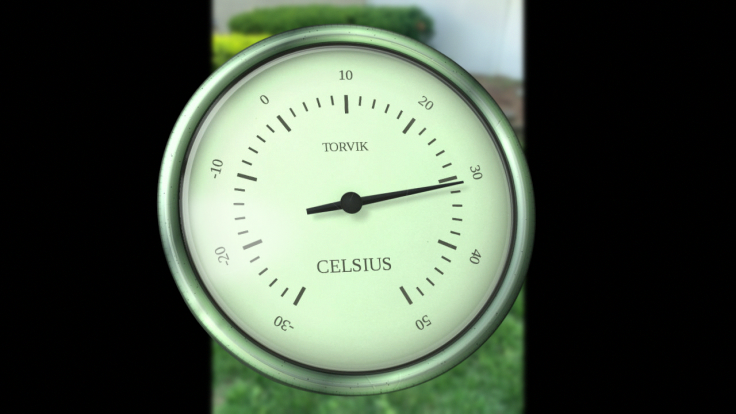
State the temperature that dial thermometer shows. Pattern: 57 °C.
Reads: 31 °C
